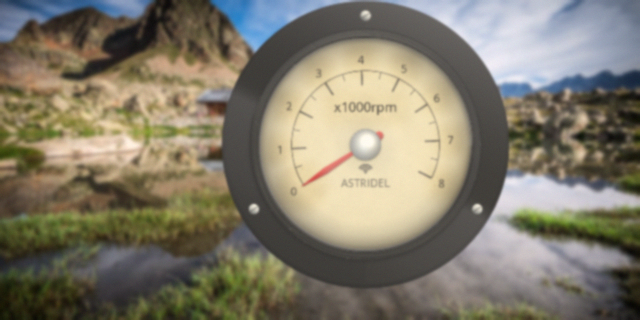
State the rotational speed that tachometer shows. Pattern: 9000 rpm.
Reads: 0 rpm
